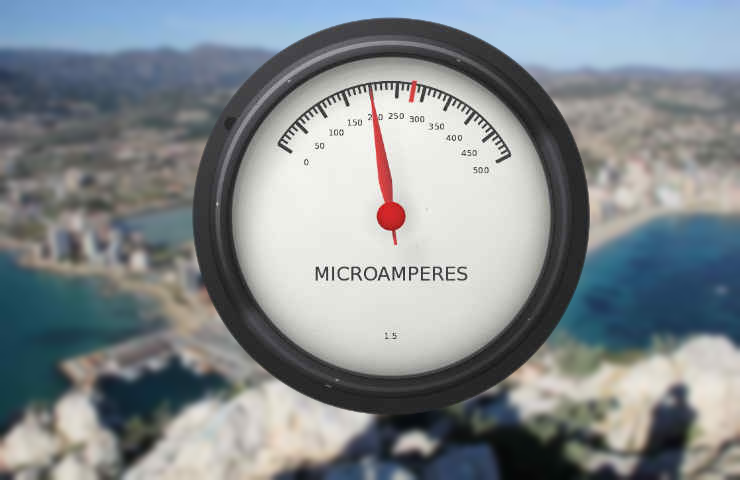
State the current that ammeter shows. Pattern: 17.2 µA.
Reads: 200 µA
